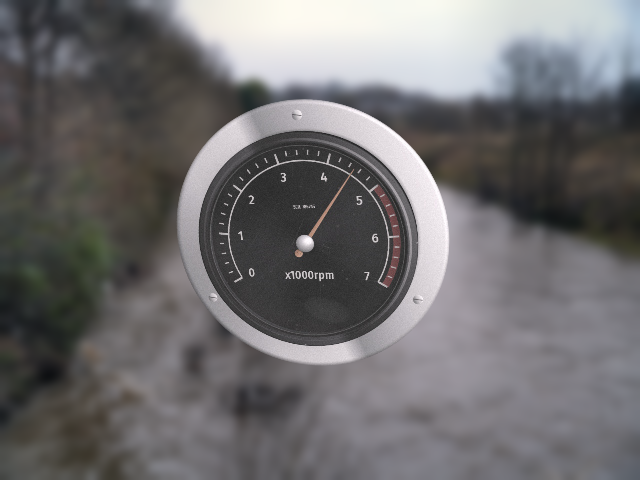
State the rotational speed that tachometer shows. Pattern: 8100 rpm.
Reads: 4500 rpm
